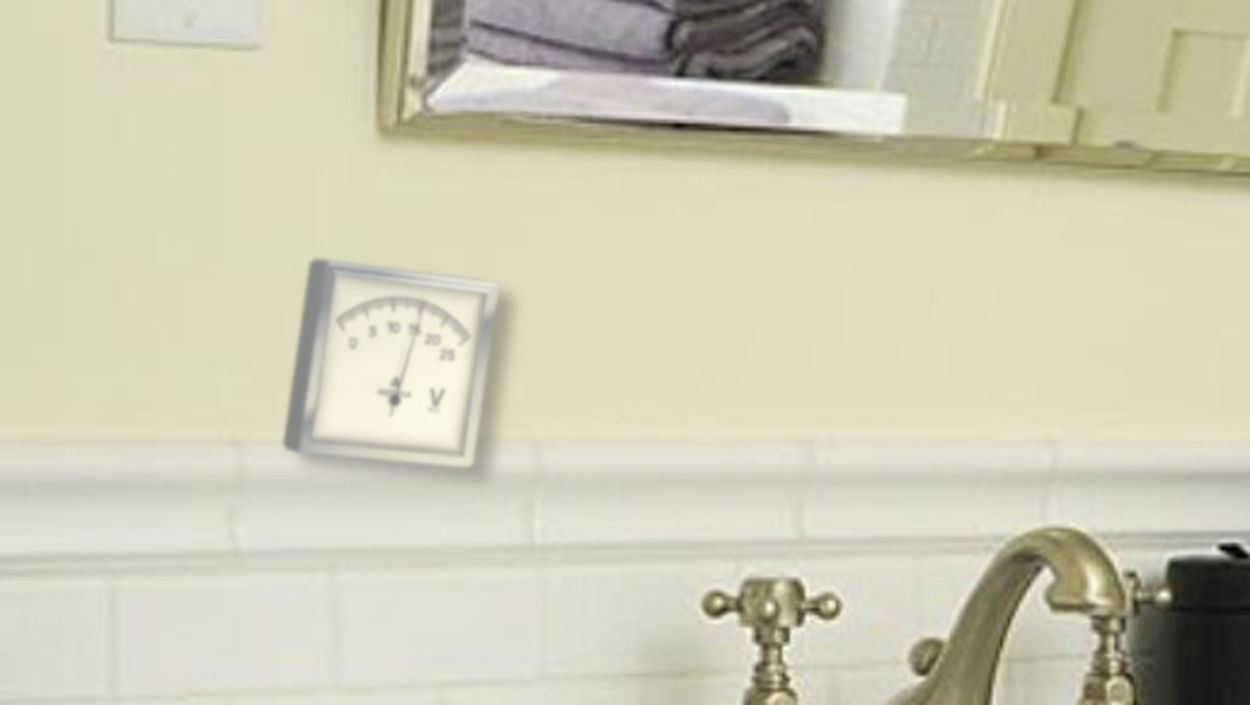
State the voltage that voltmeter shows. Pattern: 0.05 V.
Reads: 15 V
